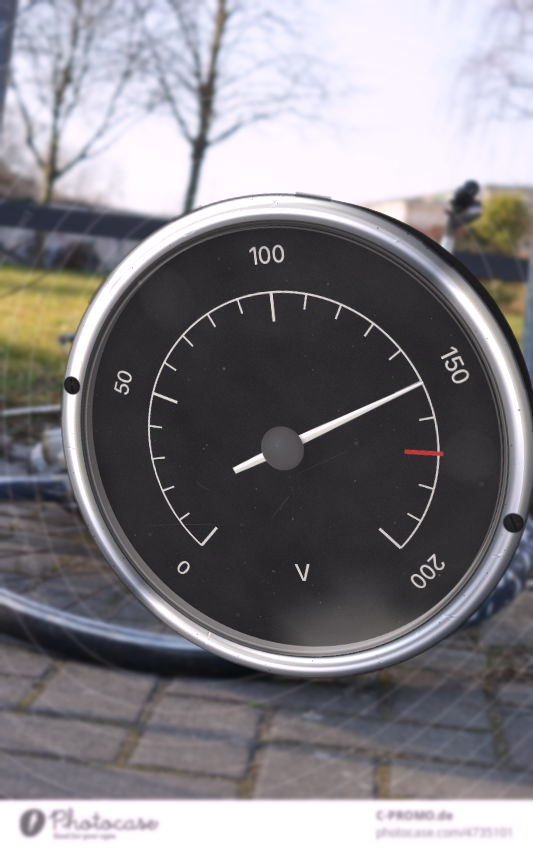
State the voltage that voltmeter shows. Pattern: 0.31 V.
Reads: 150 V
